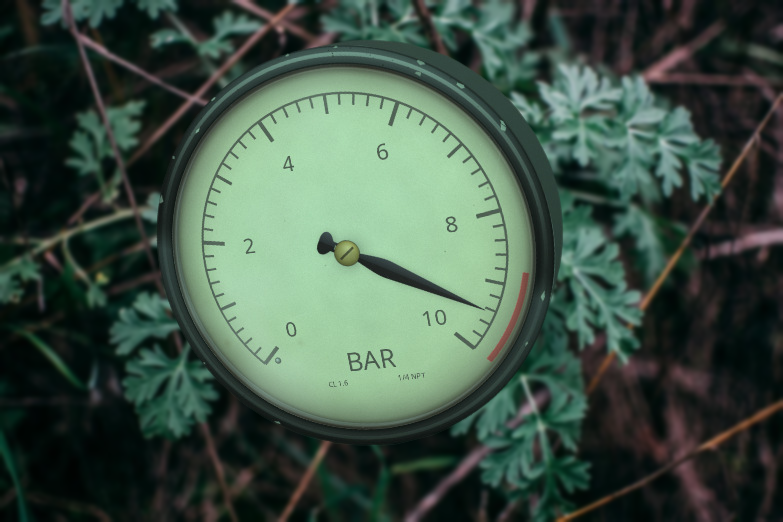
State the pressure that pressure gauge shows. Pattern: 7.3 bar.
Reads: 9.4 bar
